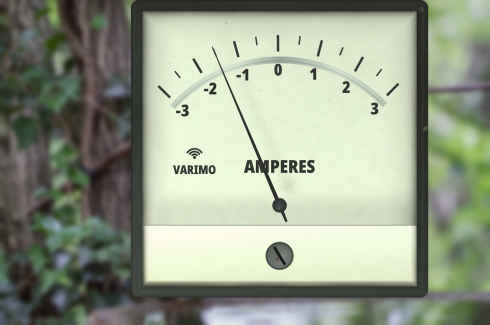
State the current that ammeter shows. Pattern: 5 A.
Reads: -1.5 A
